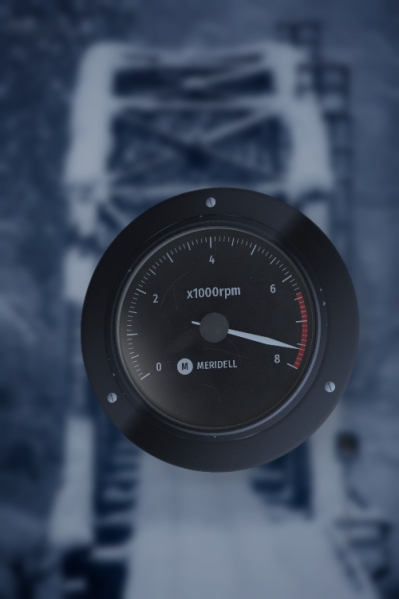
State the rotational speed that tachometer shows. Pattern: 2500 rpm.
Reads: 7600 rpm
